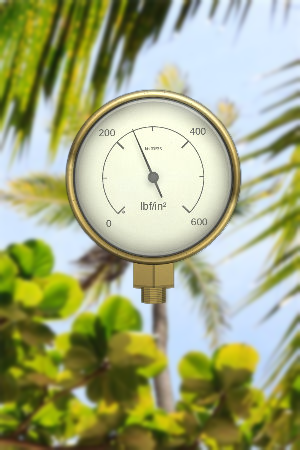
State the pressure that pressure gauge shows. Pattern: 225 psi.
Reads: 250 psi
